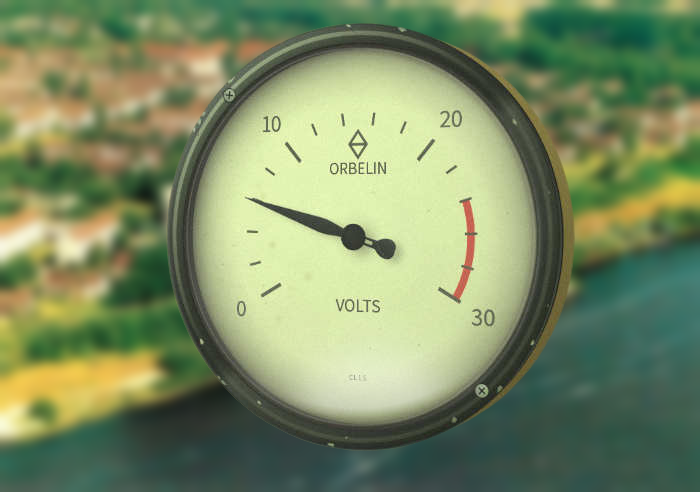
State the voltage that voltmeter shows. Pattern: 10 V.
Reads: 6 V
